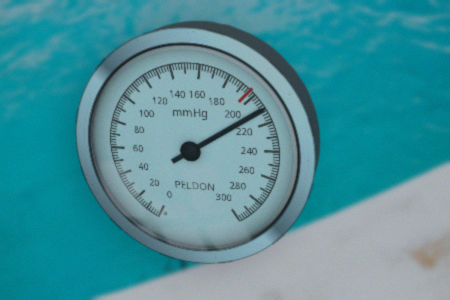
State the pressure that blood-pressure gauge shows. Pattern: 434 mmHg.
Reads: 210 mmHg
